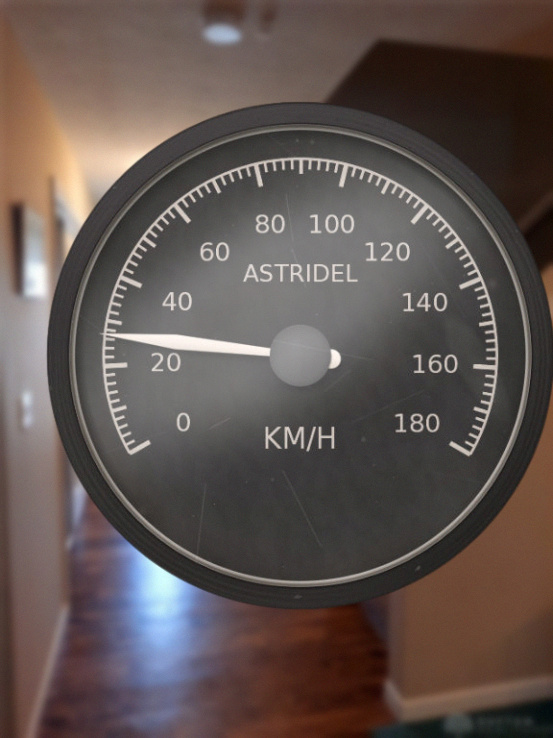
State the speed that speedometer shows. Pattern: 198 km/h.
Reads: 27 km/h
